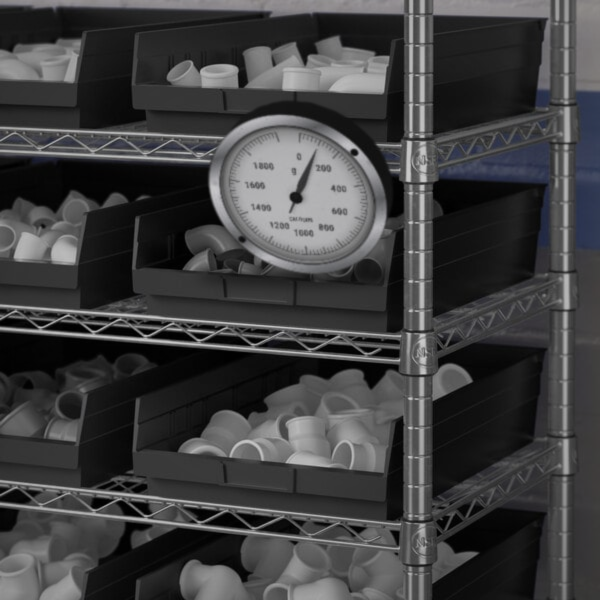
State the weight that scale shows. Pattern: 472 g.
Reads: 100 g
